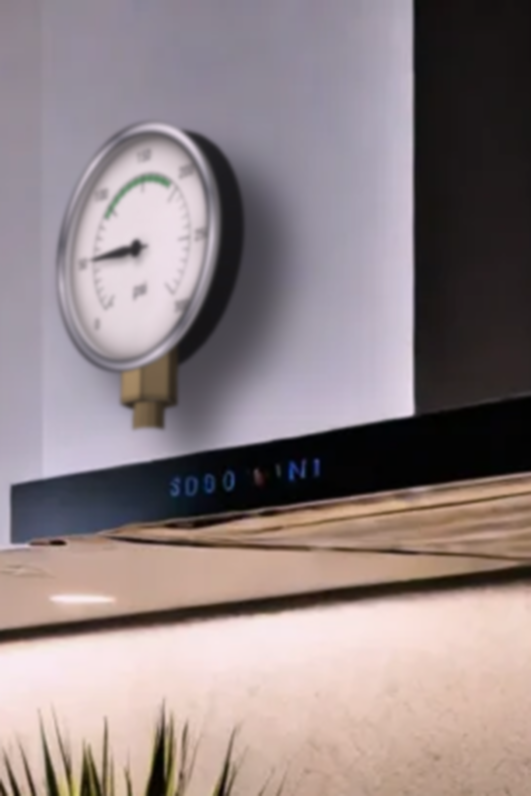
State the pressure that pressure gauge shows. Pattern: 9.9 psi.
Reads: 50 psi
